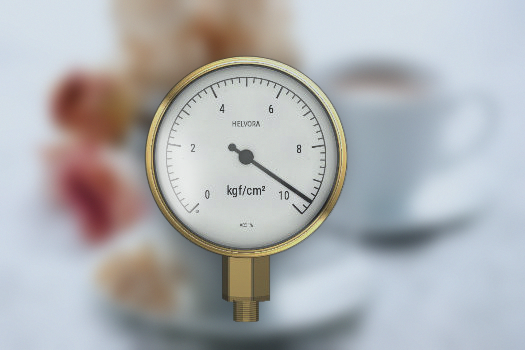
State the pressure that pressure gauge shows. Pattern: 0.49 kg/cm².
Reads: 9.6 kg/cm²
